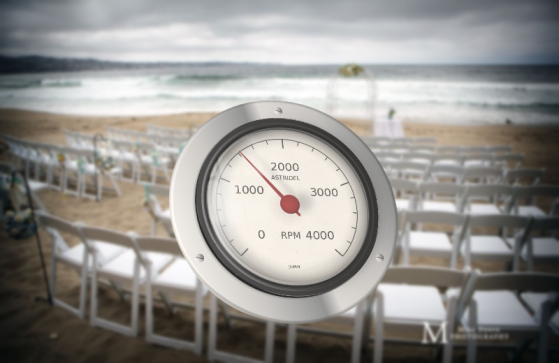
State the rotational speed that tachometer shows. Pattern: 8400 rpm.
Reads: 1400 rpm
